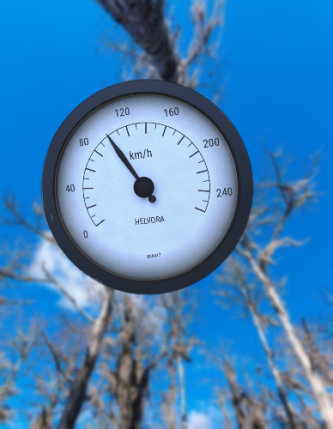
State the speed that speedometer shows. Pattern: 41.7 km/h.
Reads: 100 km/h
